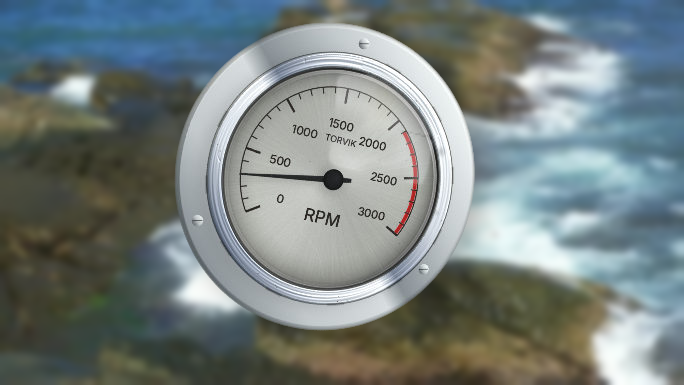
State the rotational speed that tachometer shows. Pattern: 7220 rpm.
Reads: 300 rpm
